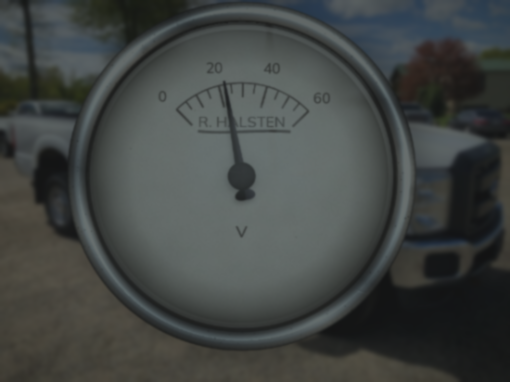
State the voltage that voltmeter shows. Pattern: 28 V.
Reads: 22.5 V
